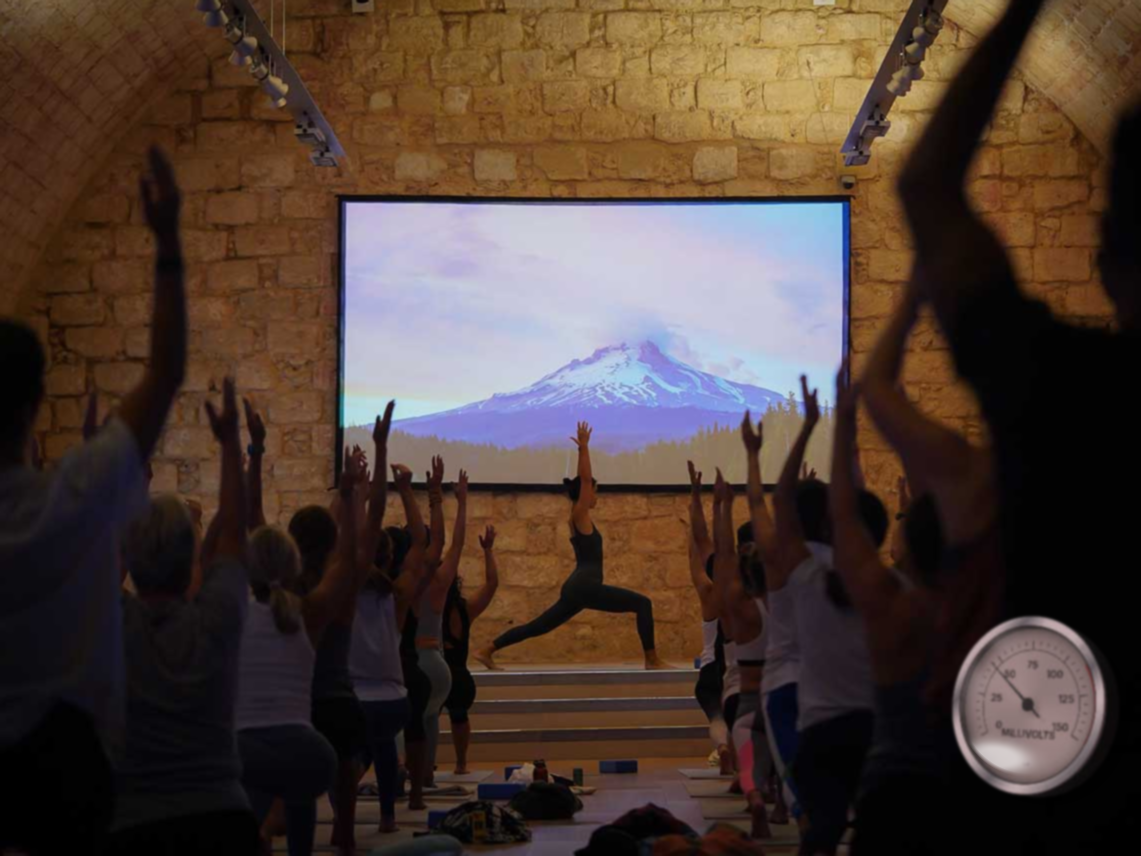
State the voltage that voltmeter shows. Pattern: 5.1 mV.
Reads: 45 mV
